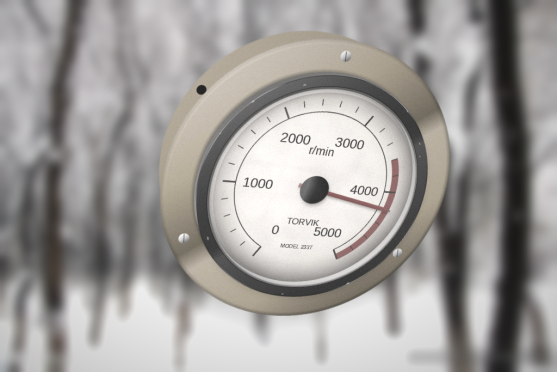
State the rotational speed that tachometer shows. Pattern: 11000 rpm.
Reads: 4200 rpm
